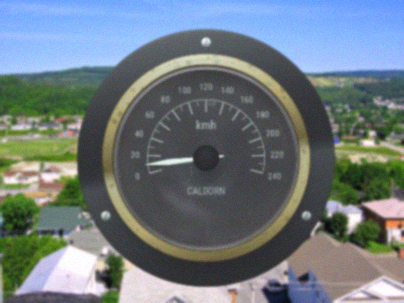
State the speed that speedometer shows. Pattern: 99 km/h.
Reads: 10 km/h
